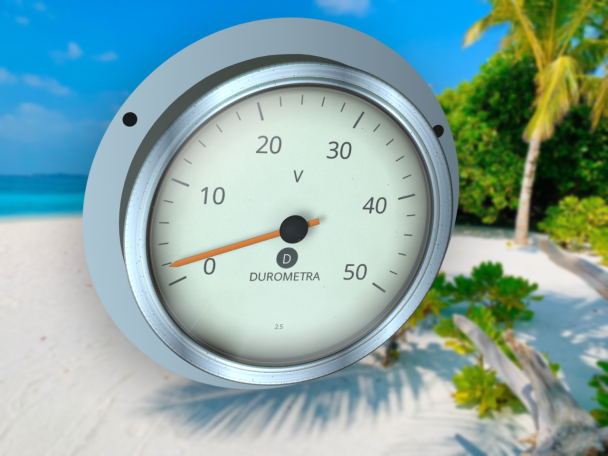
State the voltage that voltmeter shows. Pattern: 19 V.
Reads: 2 V
